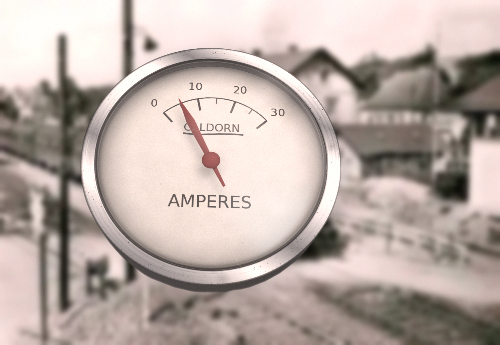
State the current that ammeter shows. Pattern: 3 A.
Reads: 5 A
